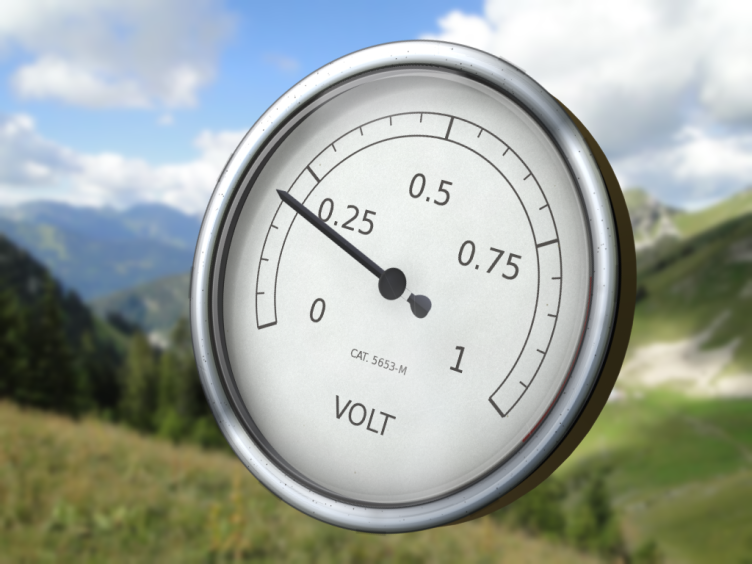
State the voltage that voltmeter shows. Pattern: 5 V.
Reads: 0.2 V
